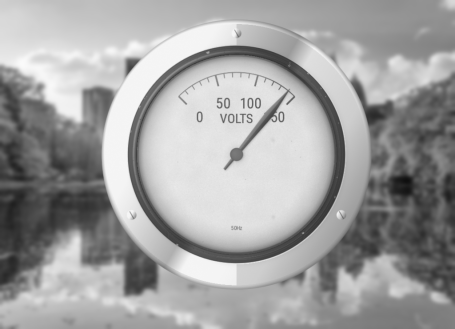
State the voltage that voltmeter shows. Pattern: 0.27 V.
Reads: 140 V
